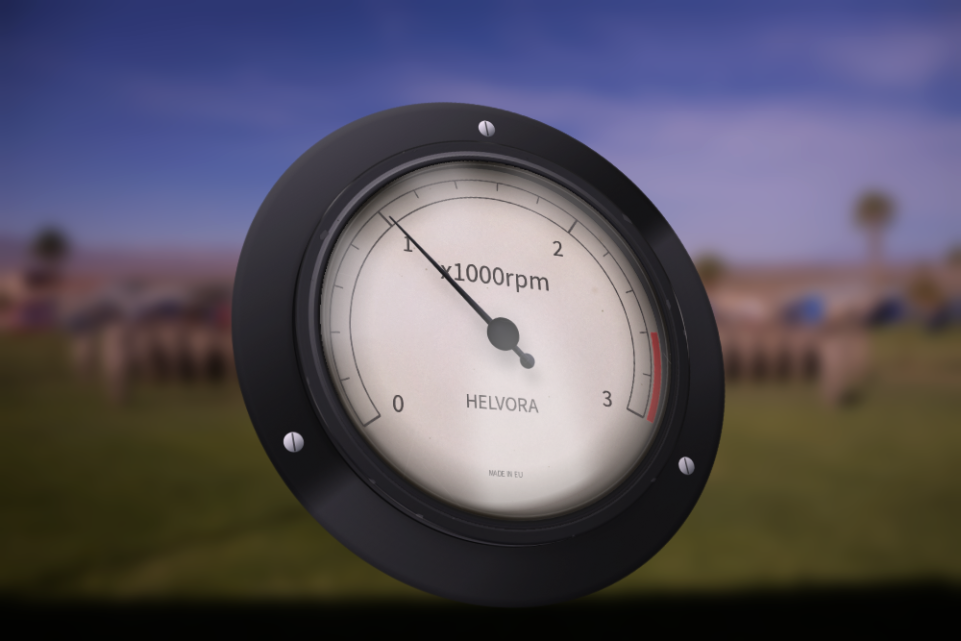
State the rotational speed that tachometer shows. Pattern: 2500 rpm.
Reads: 1000 rpm
